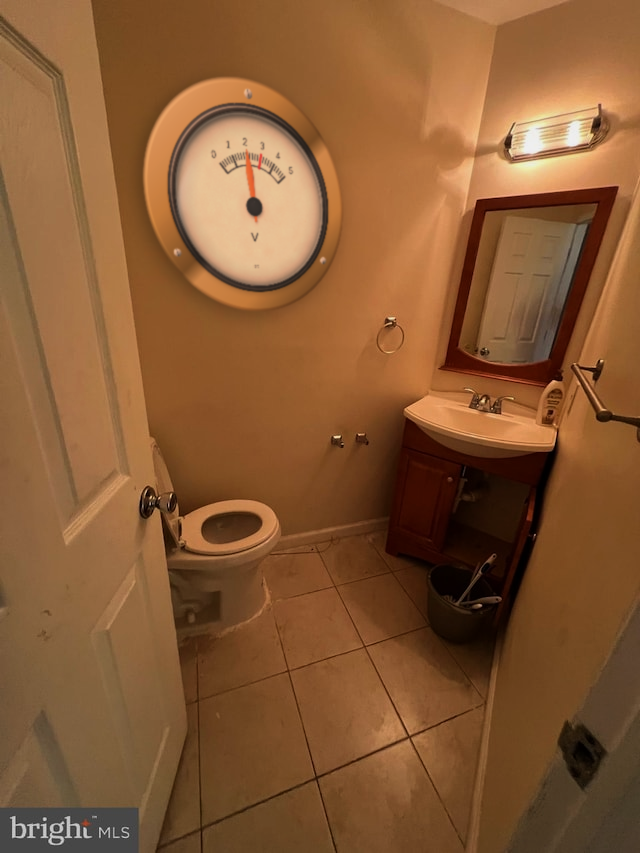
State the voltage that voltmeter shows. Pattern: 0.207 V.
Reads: 2 V
